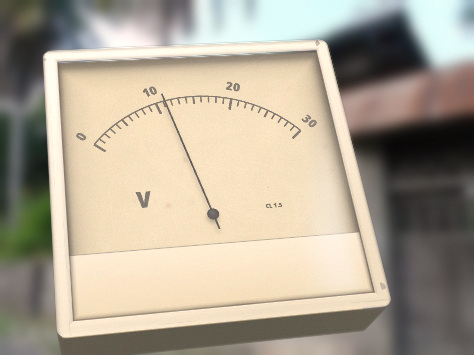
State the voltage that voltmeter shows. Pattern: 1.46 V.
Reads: 11 V
